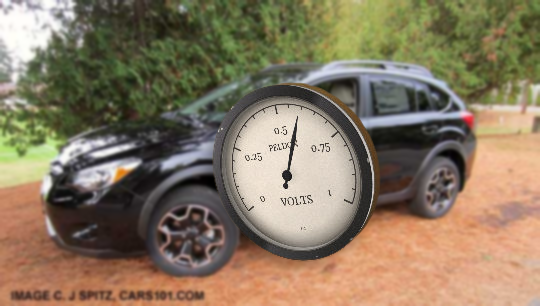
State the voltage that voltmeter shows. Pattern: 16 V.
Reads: 0.6 V
